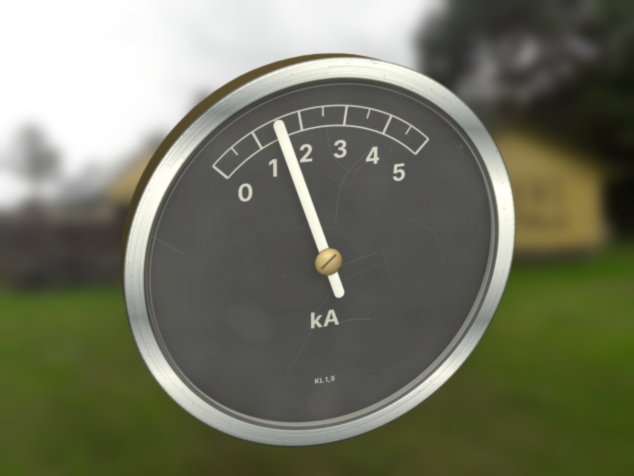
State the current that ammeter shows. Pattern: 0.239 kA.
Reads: 1.5 kA
